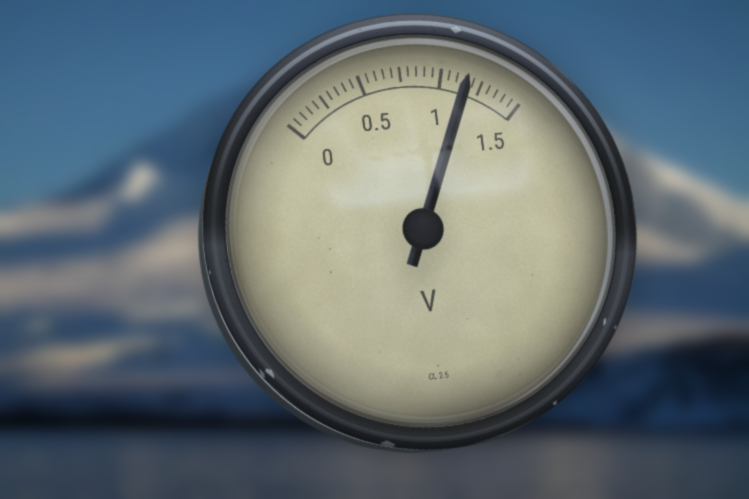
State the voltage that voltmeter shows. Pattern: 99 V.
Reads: 1.15 V
